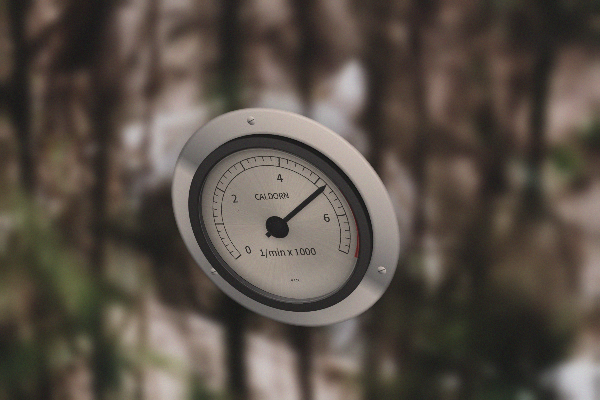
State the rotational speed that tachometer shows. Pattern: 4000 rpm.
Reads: 5200 rpm
